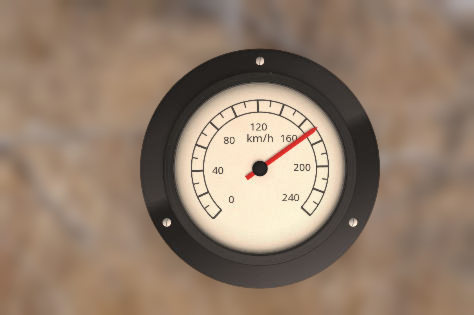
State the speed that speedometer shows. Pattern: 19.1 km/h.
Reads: 170 km/h
